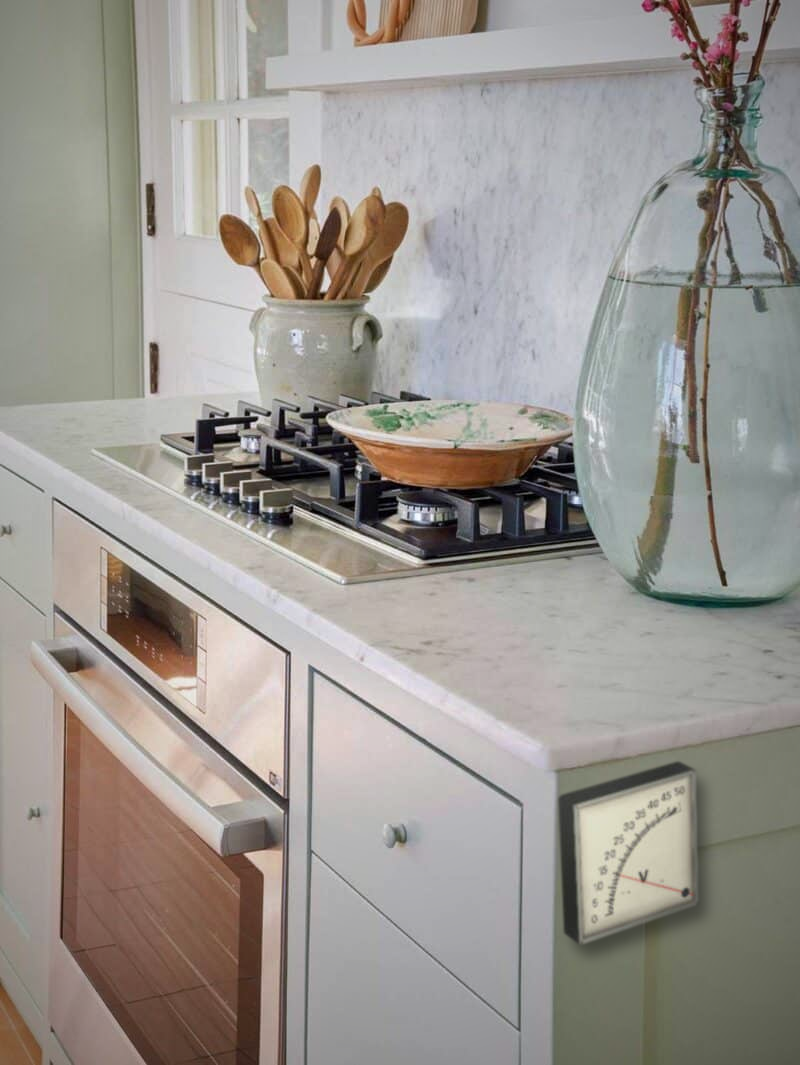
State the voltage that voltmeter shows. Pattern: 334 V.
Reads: 15 V
